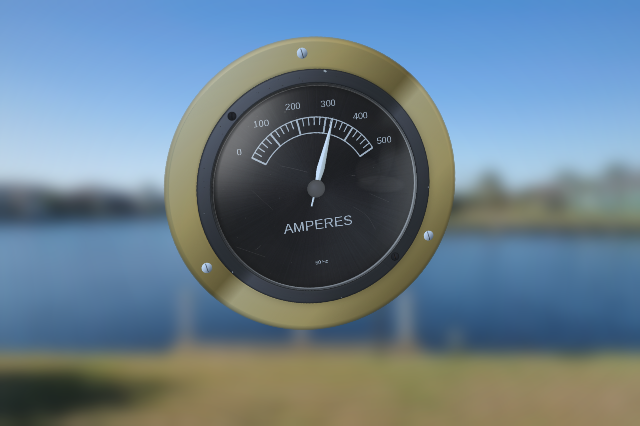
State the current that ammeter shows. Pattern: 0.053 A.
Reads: 320 A
